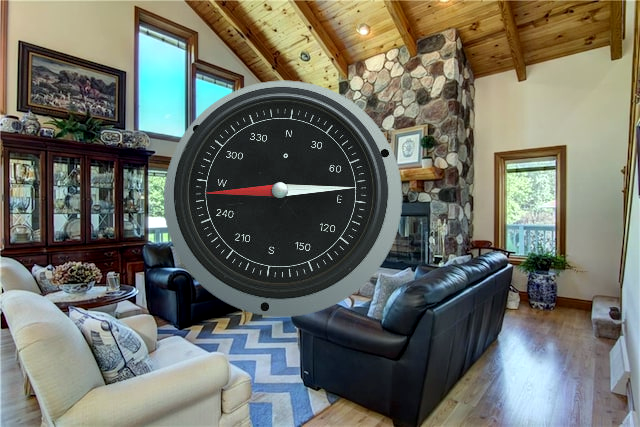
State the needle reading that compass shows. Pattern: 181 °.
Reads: 260 °
